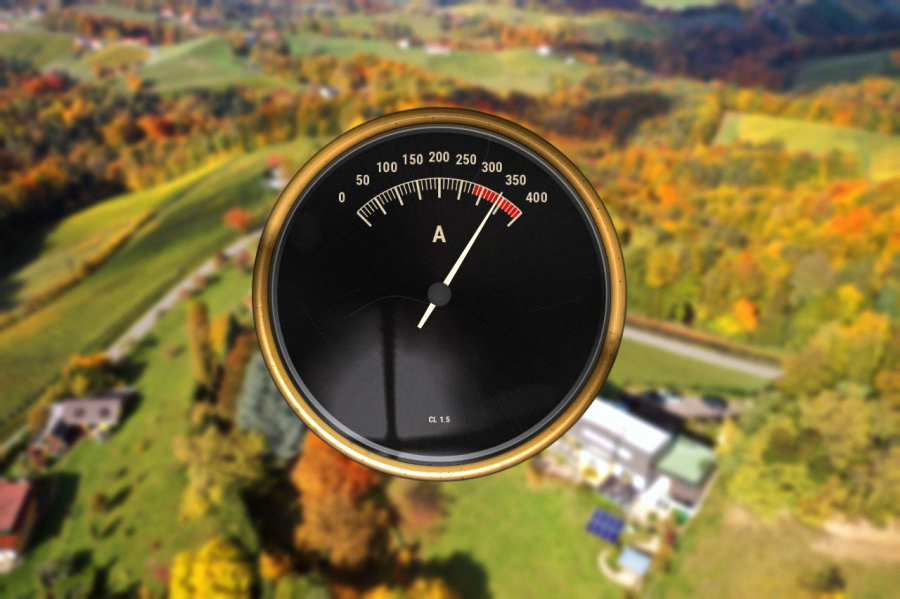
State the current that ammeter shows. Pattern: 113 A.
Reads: 340 A
